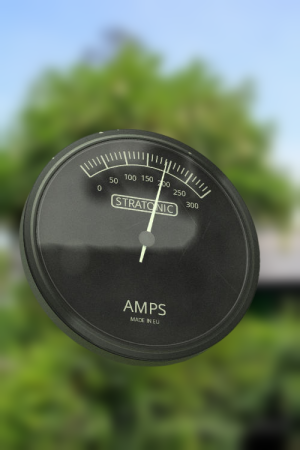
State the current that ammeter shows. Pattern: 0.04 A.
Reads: 190 A
